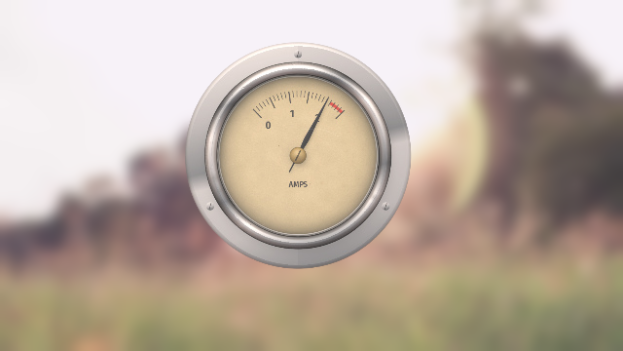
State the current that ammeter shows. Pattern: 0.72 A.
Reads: 2 A
